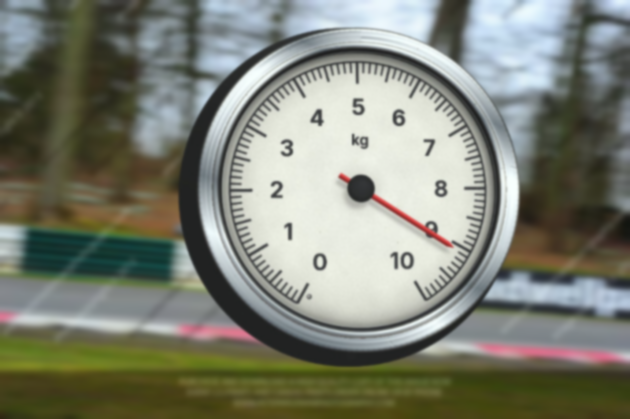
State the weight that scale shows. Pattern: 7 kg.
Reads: 9.1 kg
